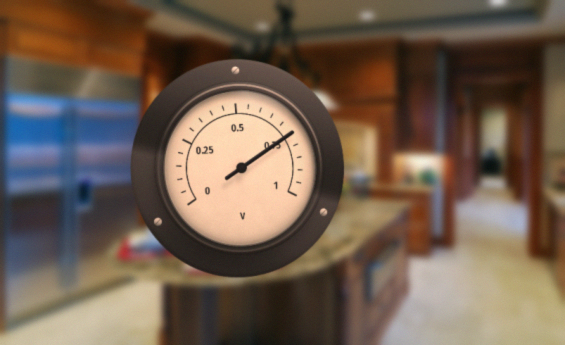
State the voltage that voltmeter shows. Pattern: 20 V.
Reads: 0.75 V
